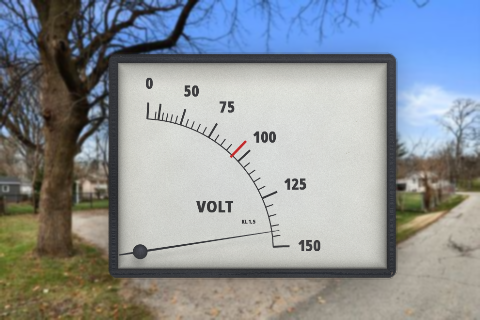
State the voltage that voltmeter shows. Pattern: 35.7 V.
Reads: 142.5 V
